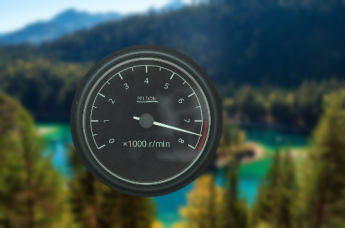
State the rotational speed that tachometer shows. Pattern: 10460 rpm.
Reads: 7500 rpm
